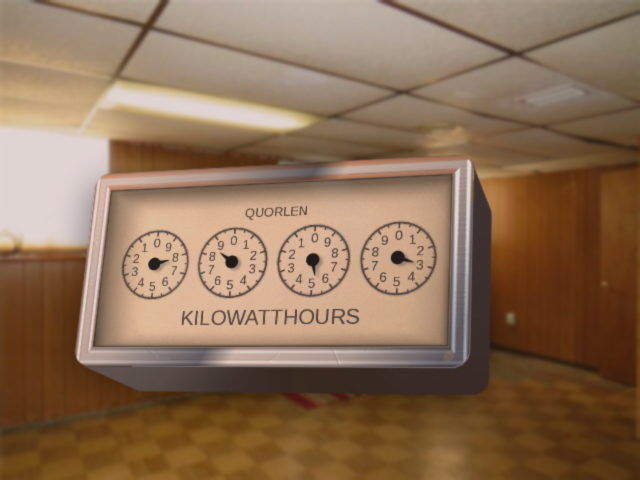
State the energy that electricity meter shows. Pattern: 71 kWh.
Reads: 7853 kWh
